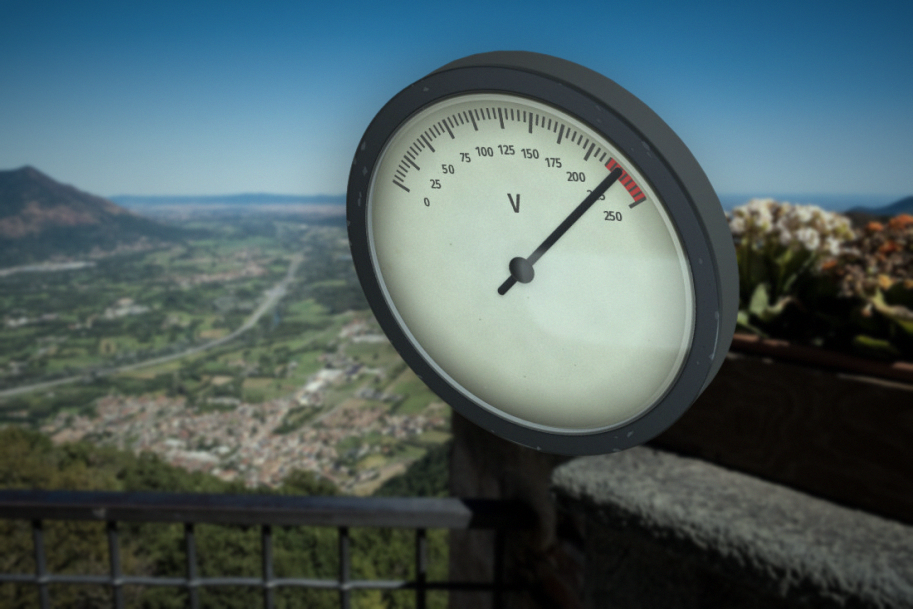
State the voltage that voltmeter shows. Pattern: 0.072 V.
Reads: 225 V
